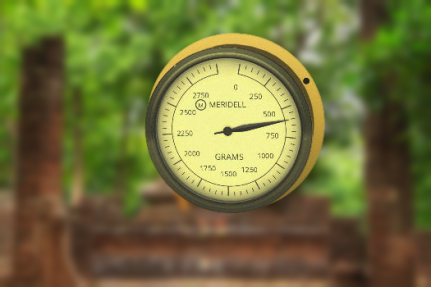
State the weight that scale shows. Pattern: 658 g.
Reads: 600 g
